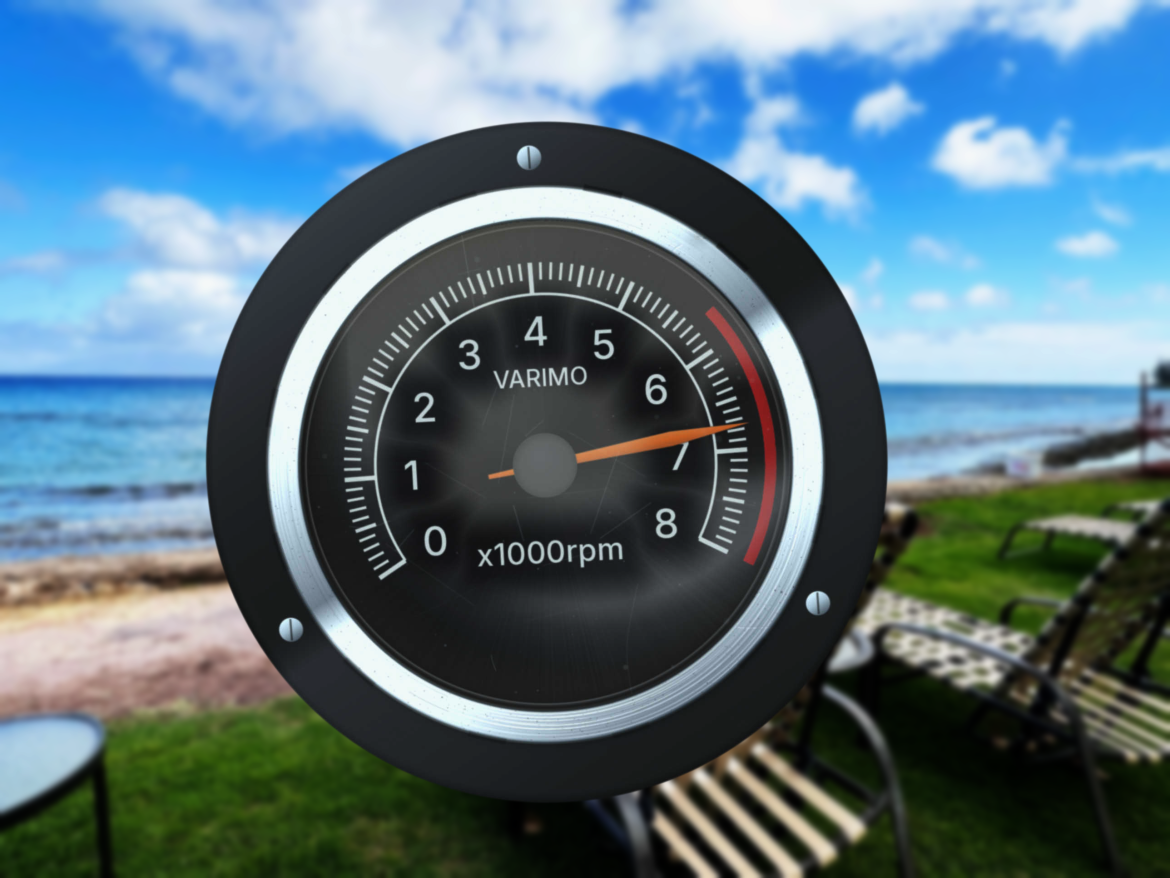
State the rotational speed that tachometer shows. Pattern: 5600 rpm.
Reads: 6750 rpm
